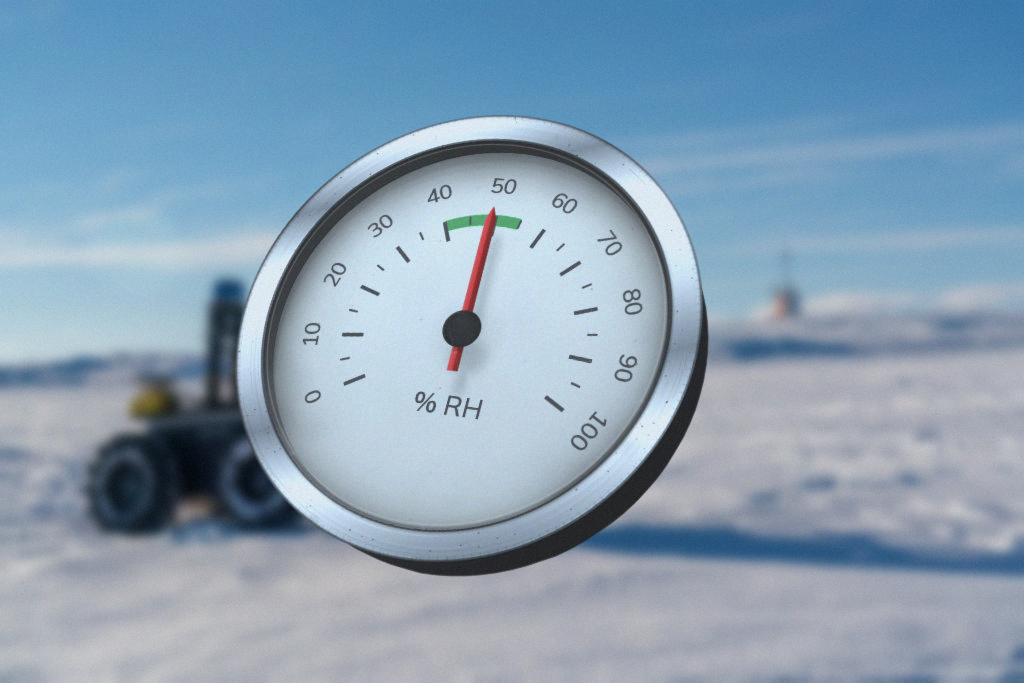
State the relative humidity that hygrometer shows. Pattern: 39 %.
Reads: 50 %
